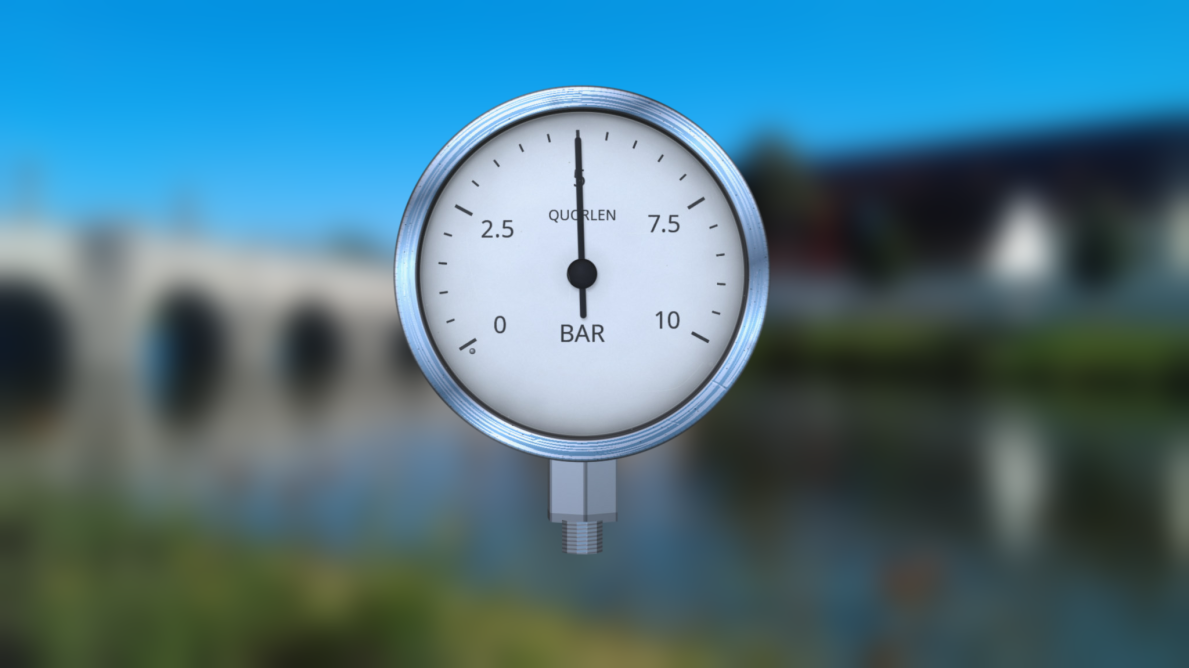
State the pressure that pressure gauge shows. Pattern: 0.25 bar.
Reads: 5 bar
